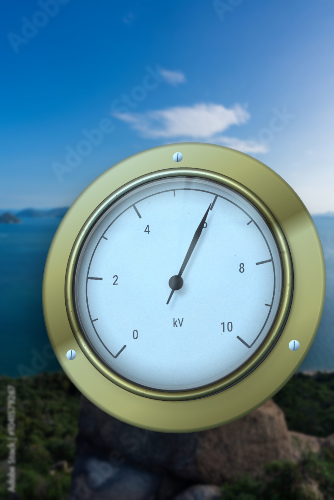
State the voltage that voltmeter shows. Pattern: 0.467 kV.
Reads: 6 kV
